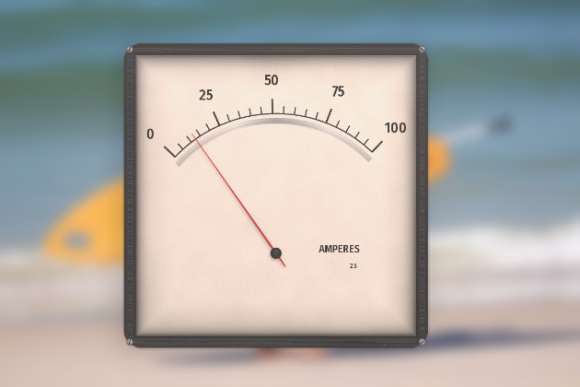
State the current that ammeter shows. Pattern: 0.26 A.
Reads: 12.5 A
